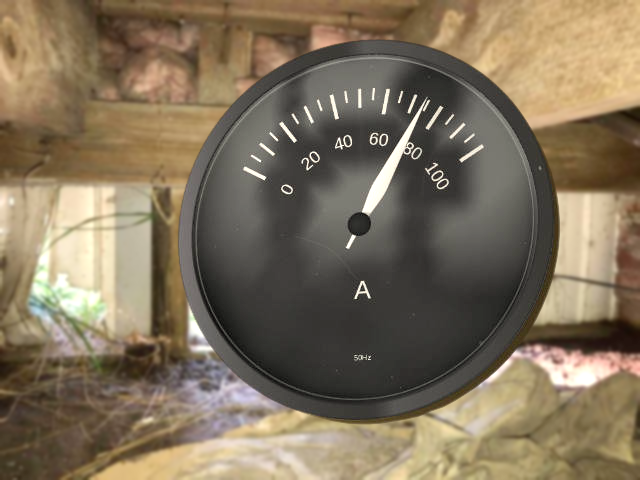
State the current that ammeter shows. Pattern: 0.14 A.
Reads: 75 A
